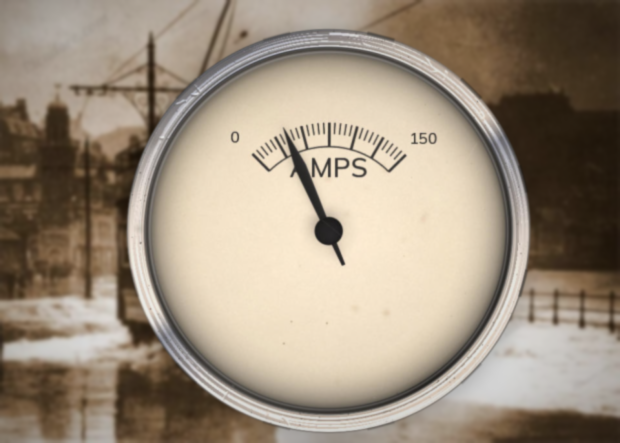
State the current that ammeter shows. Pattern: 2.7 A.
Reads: 35 A
